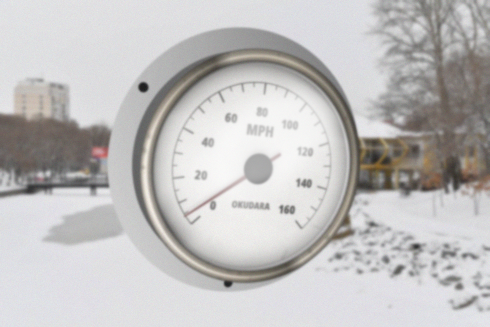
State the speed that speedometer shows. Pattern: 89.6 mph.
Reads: 5 mph
